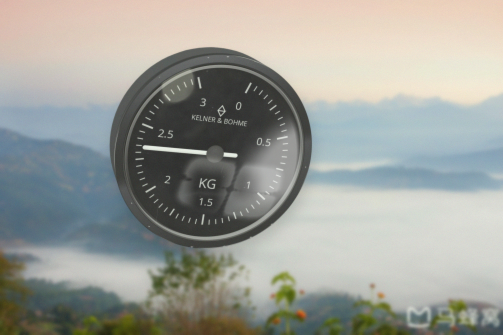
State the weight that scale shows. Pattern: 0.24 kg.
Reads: 2.35 kg
